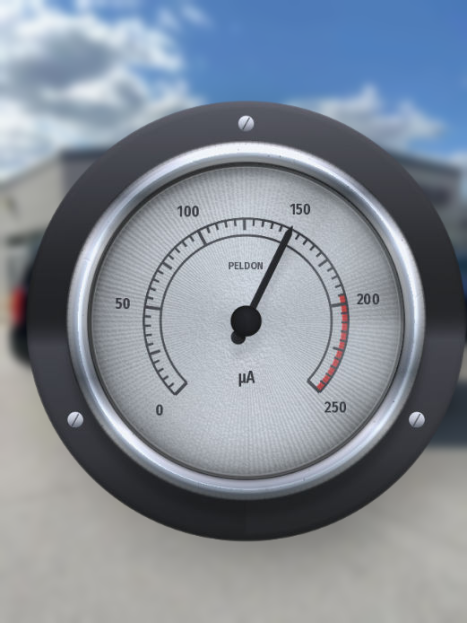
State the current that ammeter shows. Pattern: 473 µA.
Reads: 150 µA
